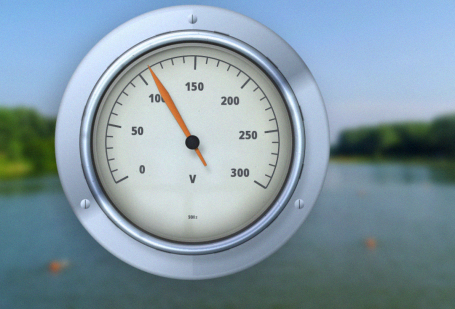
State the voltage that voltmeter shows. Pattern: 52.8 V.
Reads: 110 V
